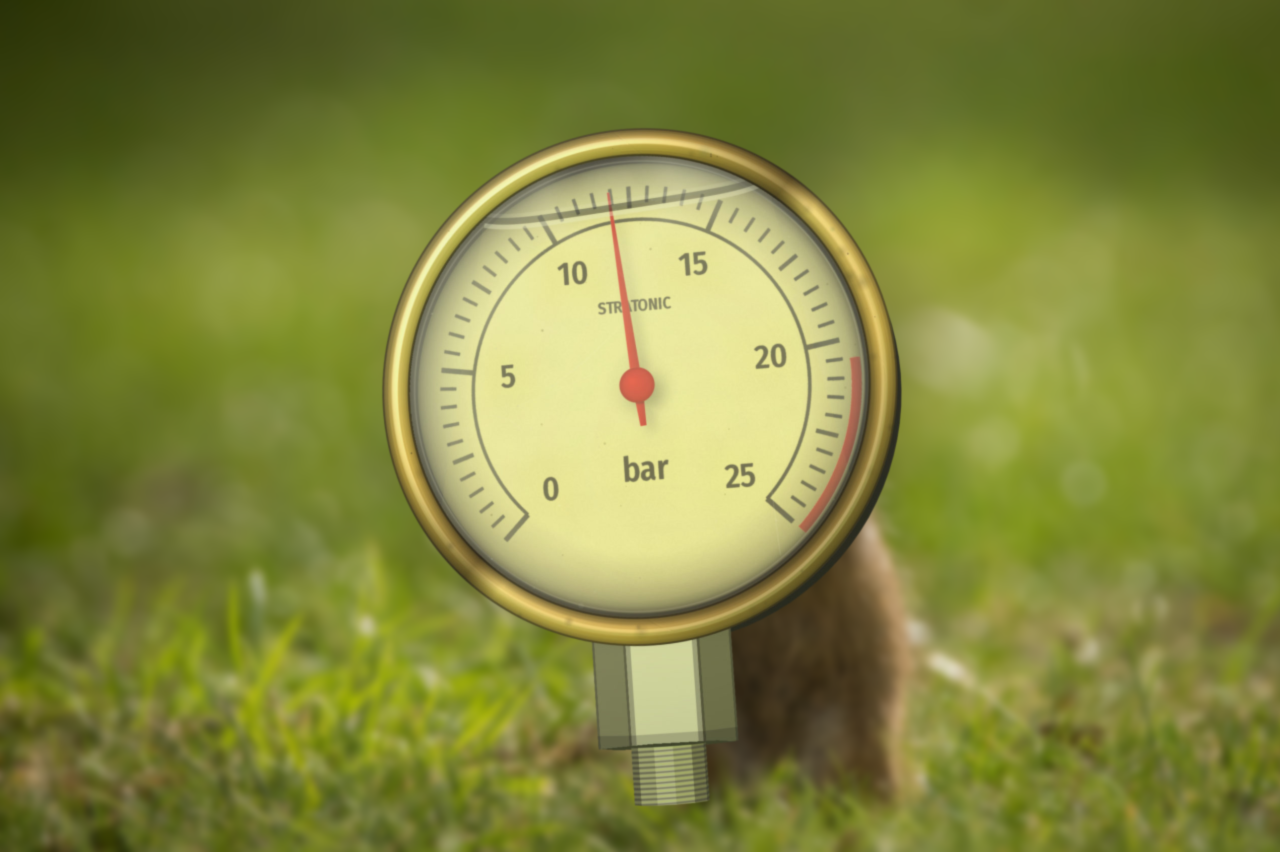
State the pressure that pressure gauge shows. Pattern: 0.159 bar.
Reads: 12 bar
